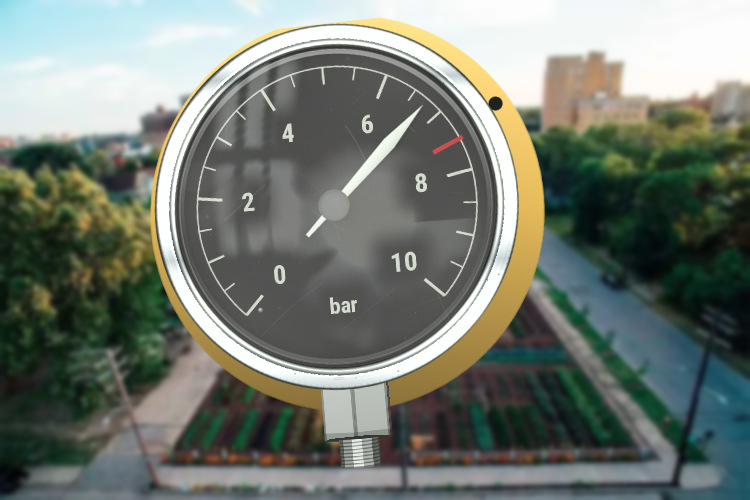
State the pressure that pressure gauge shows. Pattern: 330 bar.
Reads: 6.75 bar
